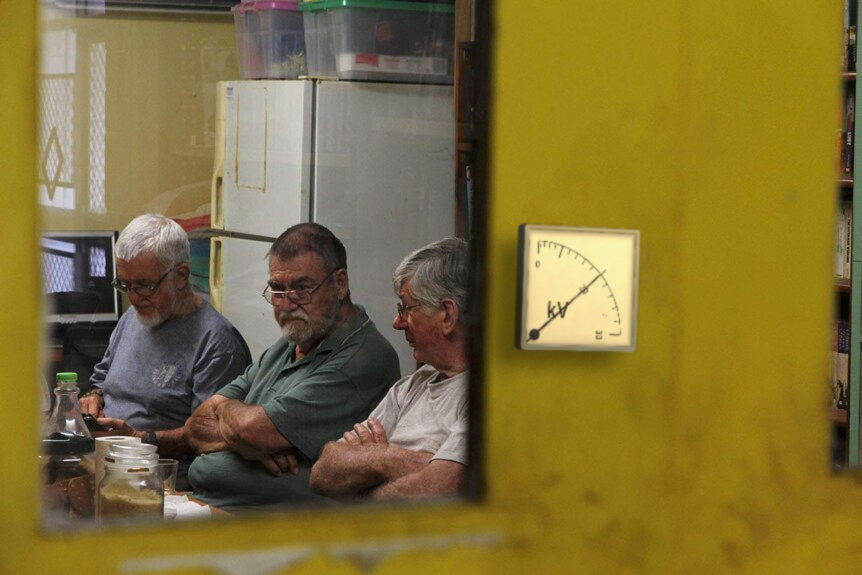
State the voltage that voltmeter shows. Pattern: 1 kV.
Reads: 20 kV
